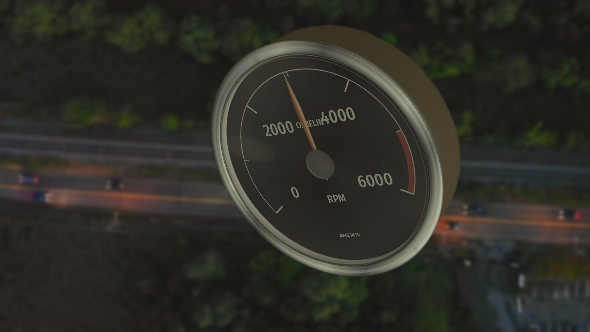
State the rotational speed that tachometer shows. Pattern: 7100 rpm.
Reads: 3000 rpm
